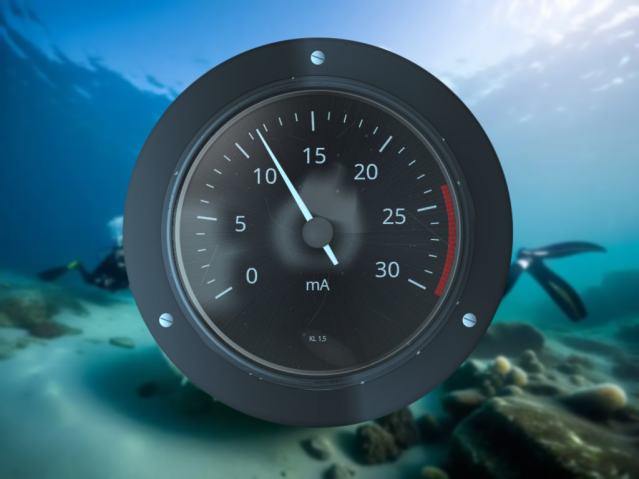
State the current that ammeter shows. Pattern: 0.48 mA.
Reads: 11.5 mA
